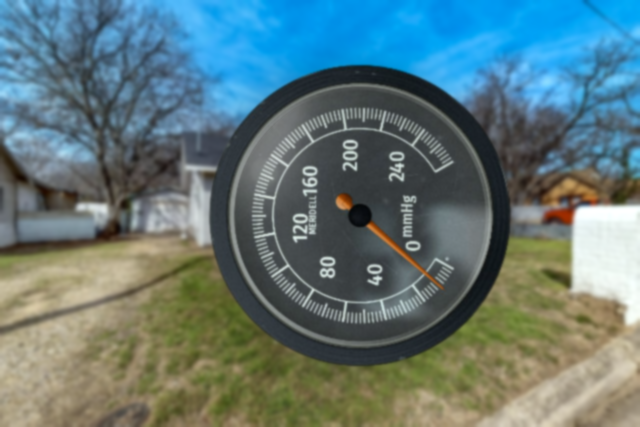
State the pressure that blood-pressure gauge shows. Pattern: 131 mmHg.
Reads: 10 mmHg
